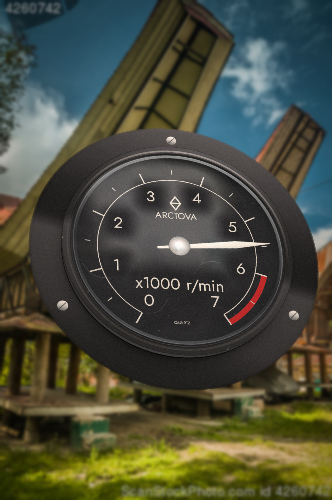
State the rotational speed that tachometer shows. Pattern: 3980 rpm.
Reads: 5500 rpm
